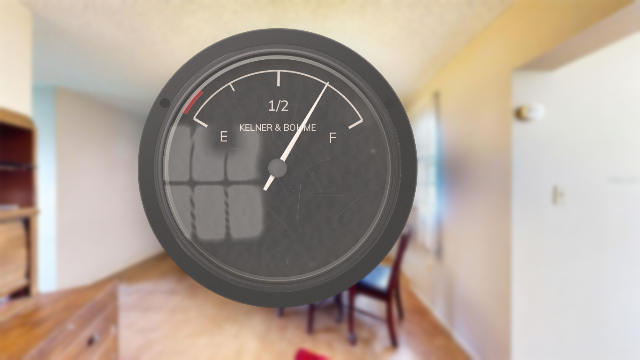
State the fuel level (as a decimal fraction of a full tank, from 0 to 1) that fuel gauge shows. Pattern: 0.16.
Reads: 0.75
